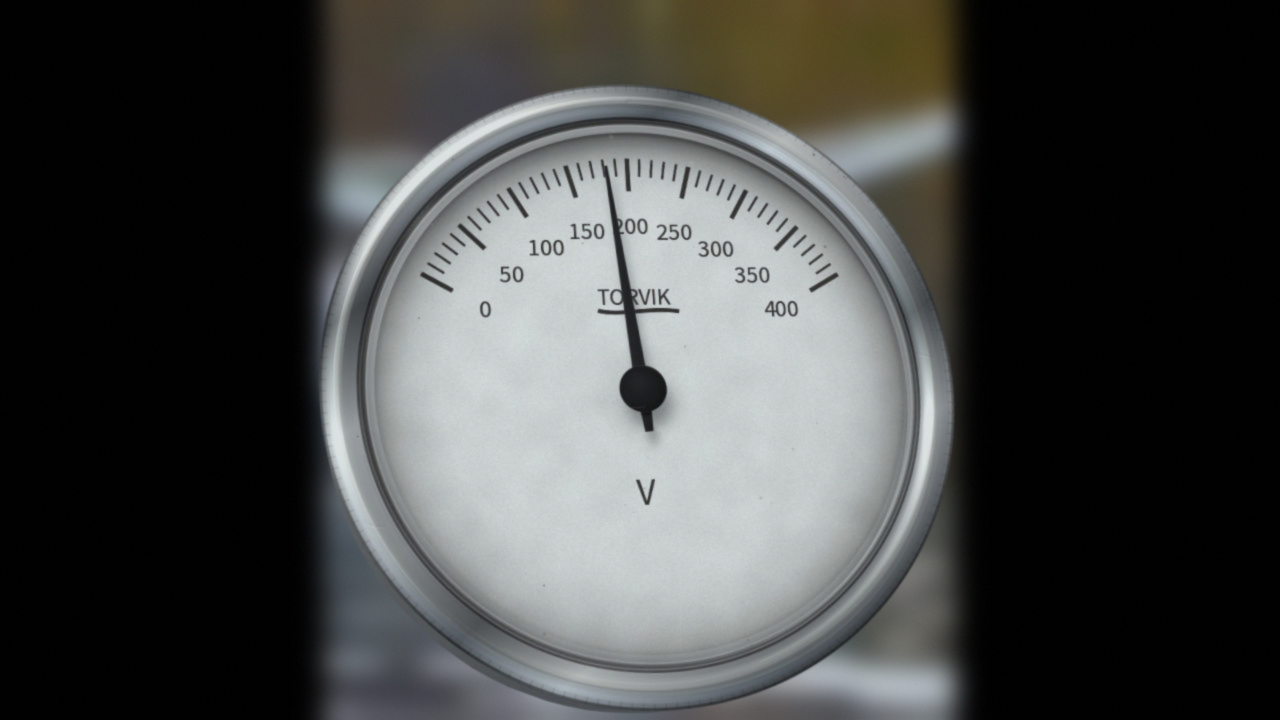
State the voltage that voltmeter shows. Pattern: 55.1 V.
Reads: 180 V
